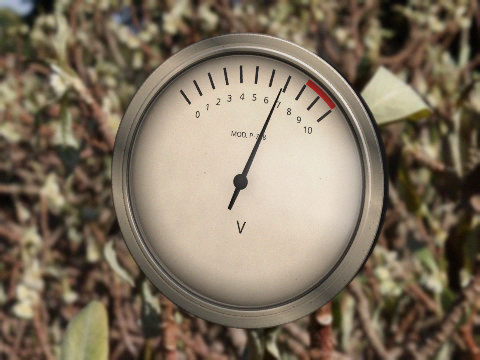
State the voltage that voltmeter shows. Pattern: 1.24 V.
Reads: 7 V
